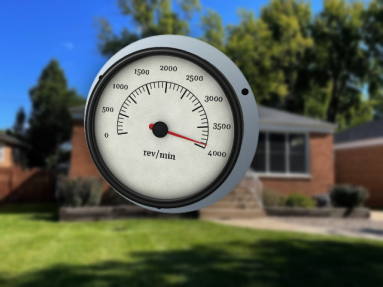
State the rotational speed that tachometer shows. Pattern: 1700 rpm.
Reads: 3900 rpm
